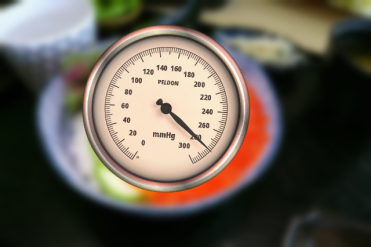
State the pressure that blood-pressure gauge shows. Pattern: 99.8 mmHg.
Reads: 280 mmHg
